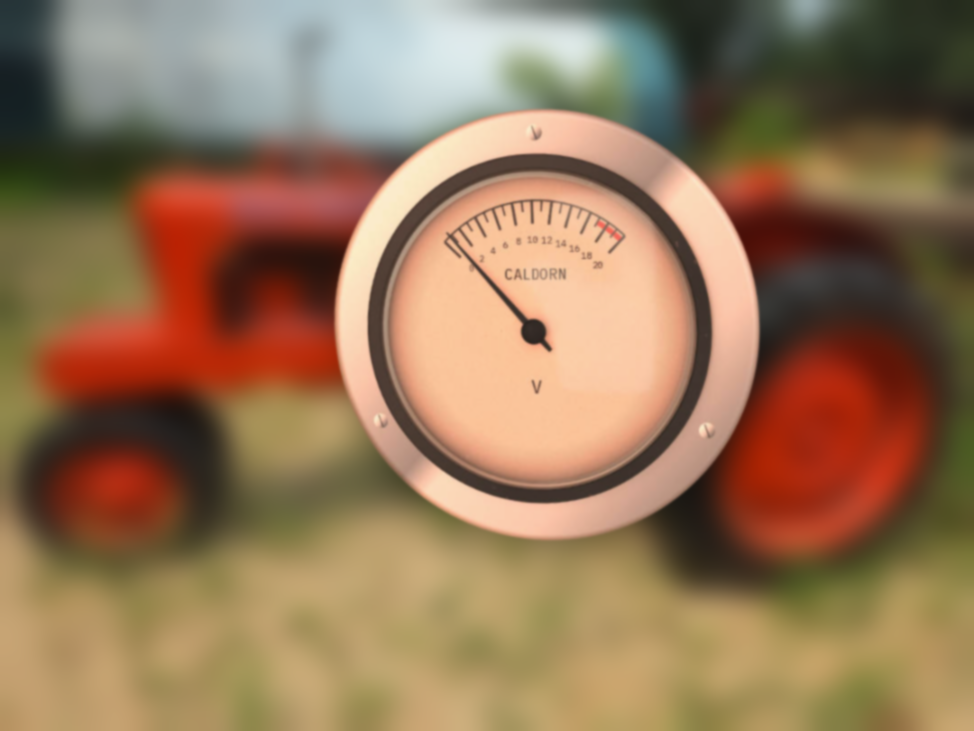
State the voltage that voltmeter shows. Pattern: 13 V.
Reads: 1 V
